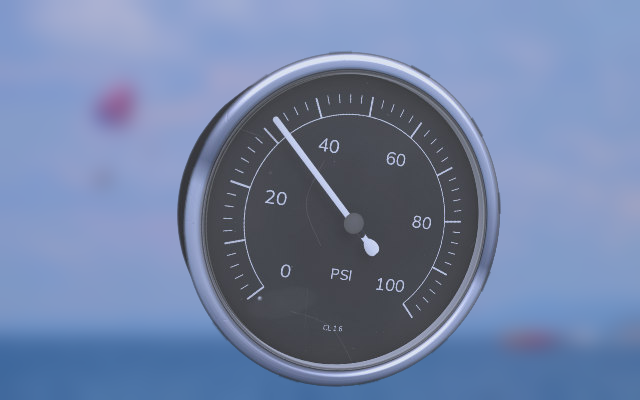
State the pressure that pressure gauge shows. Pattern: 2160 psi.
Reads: 32 psi
